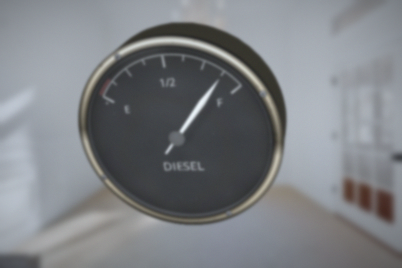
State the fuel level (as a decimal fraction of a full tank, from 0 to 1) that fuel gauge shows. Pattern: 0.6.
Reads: 0.875
